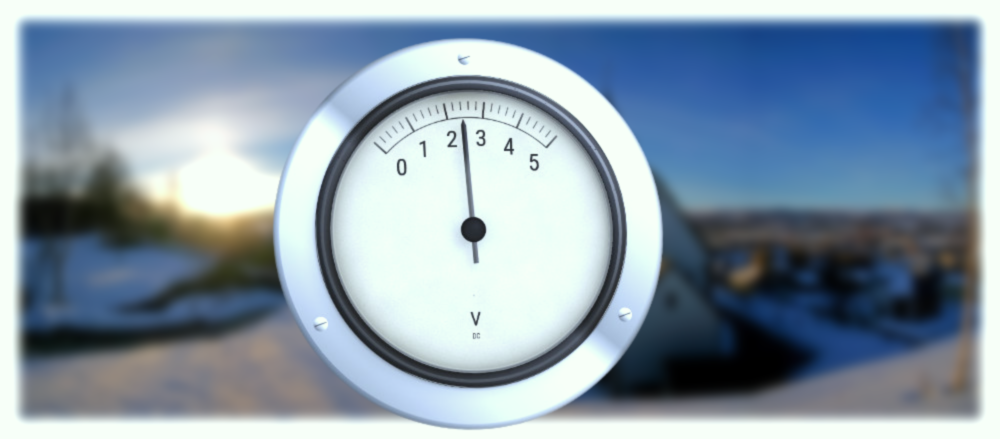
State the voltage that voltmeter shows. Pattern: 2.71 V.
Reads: 2.4 V
